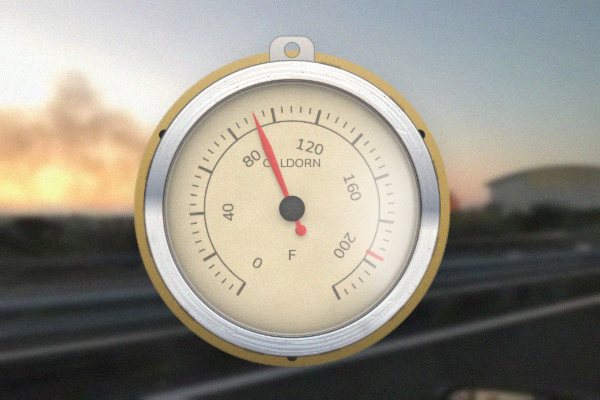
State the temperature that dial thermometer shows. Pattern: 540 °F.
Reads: 92 °F
